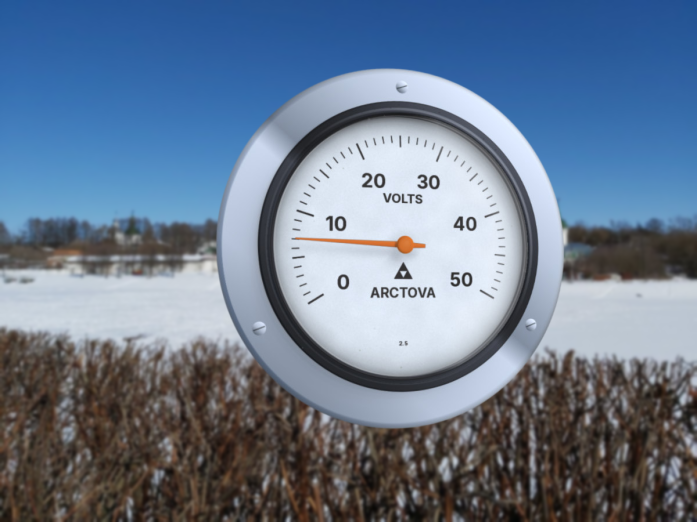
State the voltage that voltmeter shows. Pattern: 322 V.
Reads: 7 V
